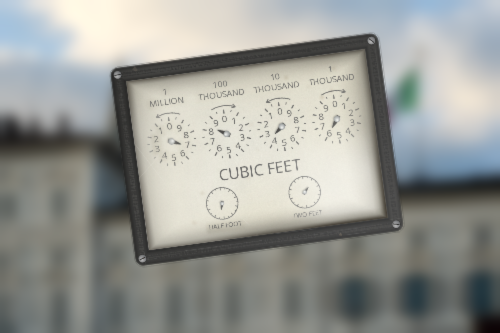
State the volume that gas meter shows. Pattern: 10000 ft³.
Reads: 683600 ft³
